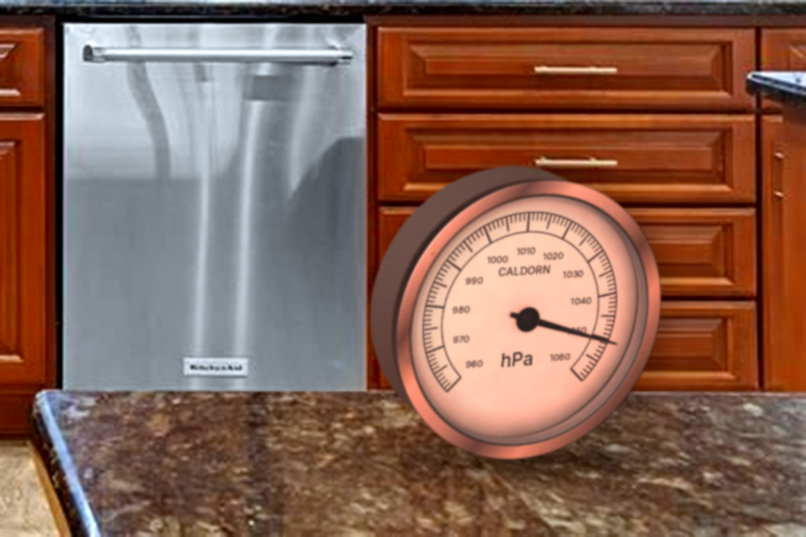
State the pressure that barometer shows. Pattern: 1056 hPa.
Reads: 1050 hPa
